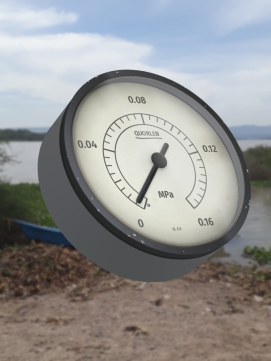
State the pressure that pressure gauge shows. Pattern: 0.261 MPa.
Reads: 0.005 MPa
